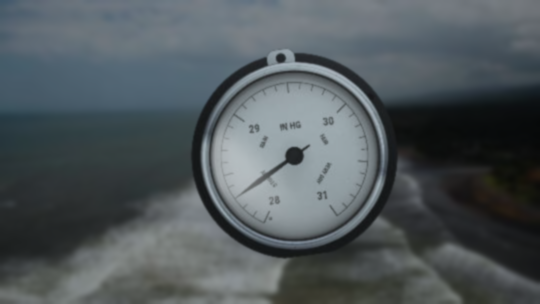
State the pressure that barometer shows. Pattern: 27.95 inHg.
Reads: 28.3 inHg
